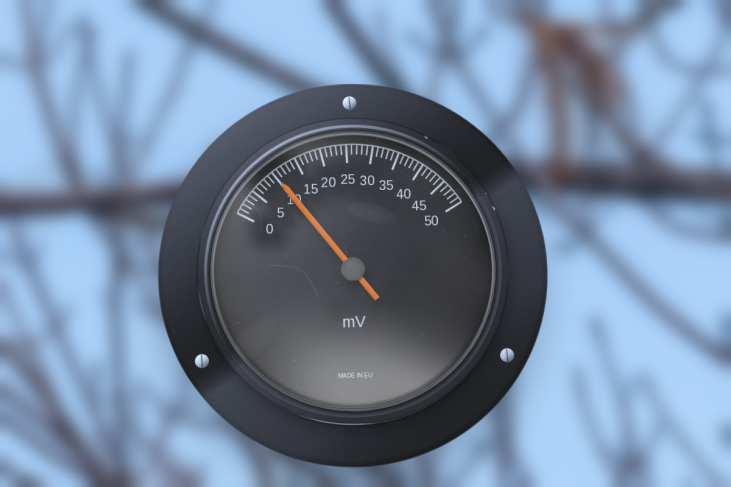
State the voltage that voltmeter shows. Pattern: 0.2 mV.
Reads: 10 mV
